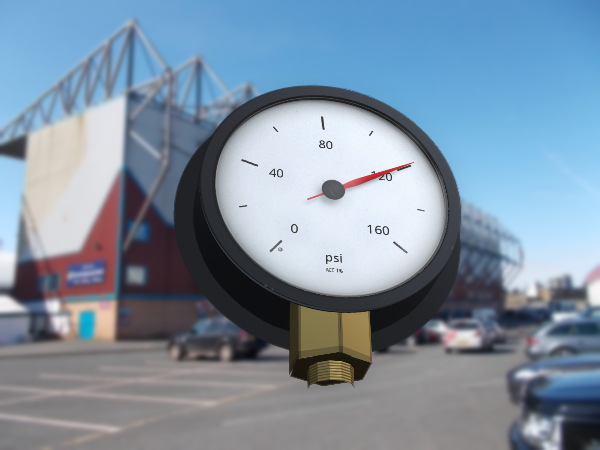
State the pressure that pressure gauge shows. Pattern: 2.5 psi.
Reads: 120 psi
